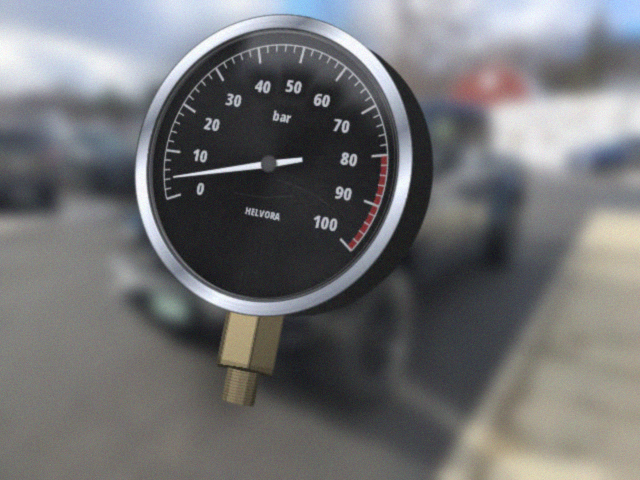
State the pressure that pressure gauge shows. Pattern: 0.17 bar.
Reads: 4 bar
